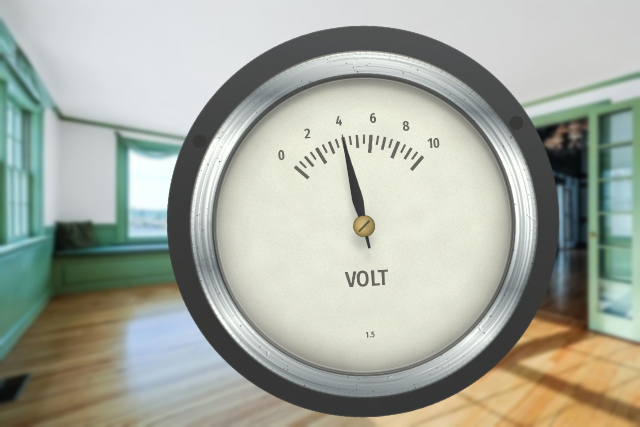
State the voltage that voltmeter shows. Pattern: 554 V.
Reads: 4 V
